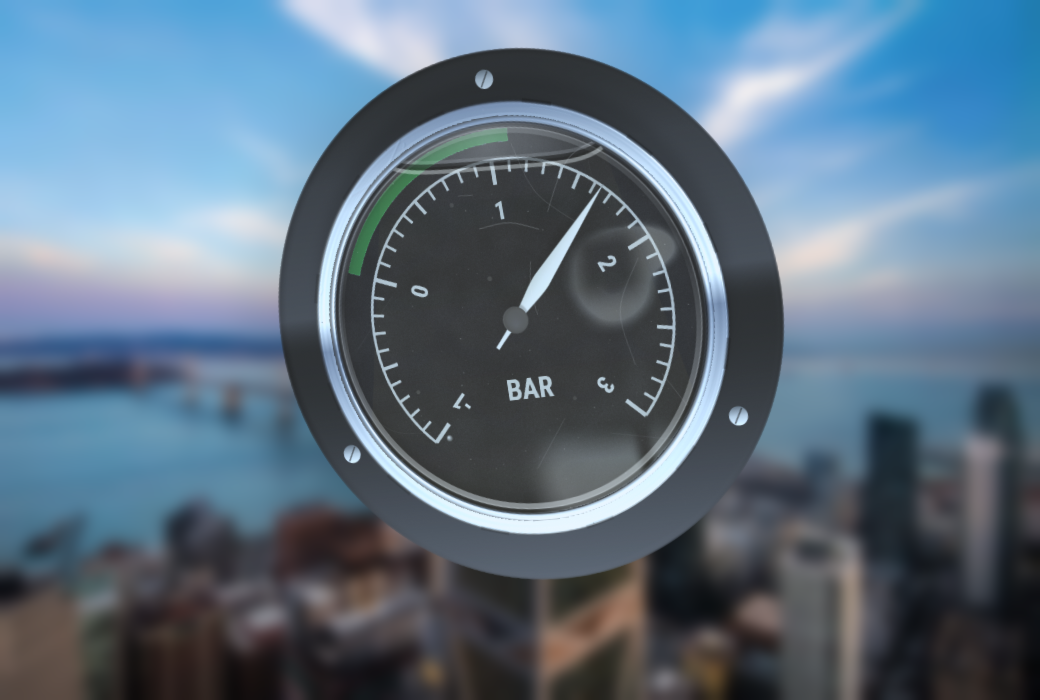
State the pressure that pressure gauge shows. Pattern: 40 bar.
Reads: 1.65 bar
